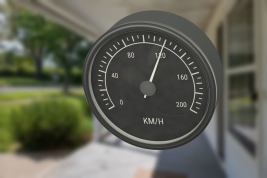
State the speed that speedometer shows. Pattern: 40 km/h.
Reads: 120 km/h
